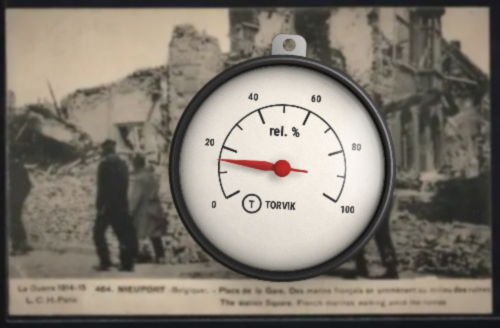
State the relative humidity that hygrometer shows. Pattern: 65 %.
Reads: 15 %
